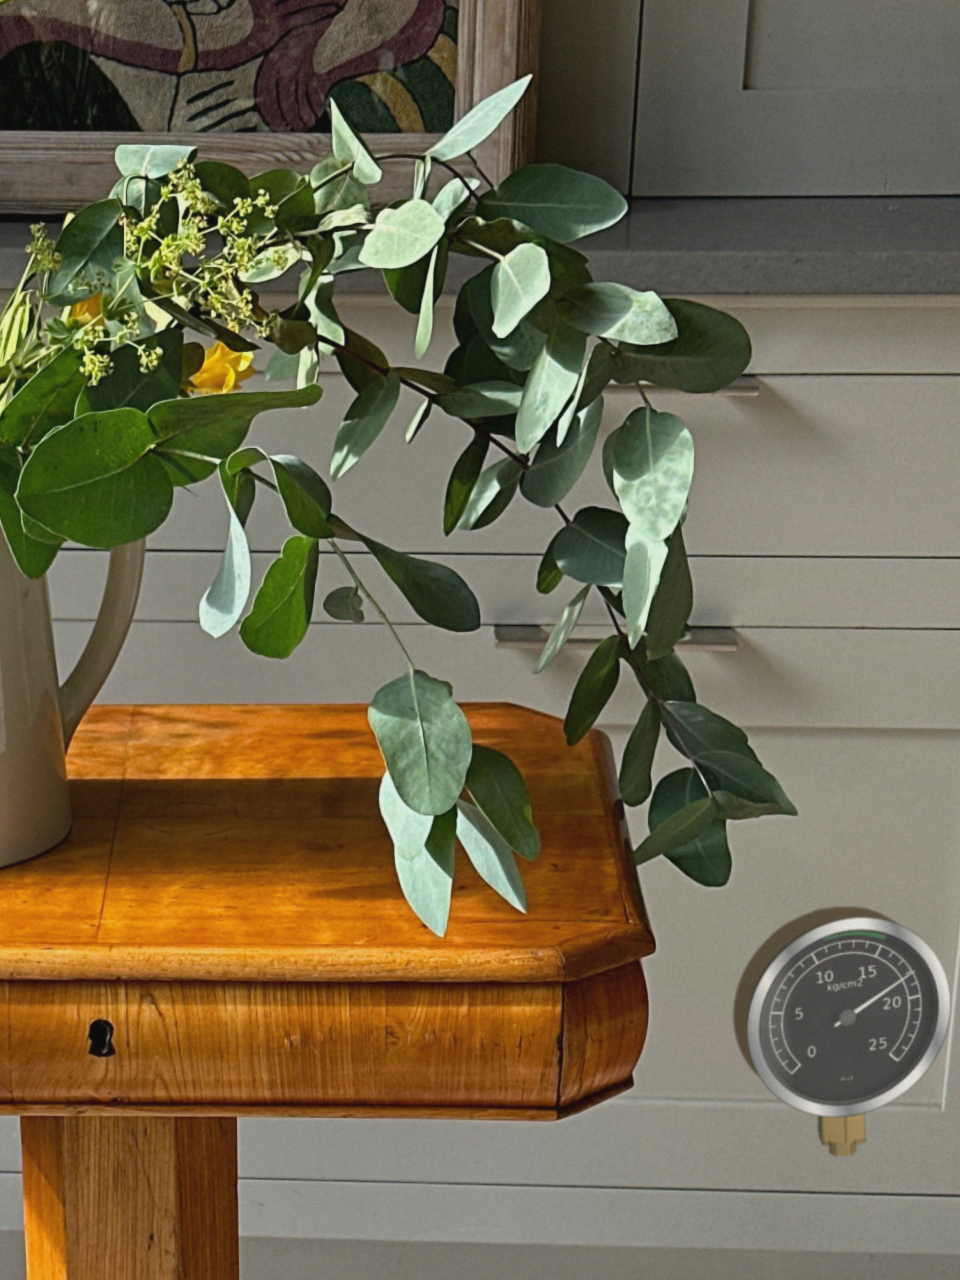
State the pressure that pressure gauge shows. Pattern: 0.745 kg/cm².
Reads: 18 kg/cm²
